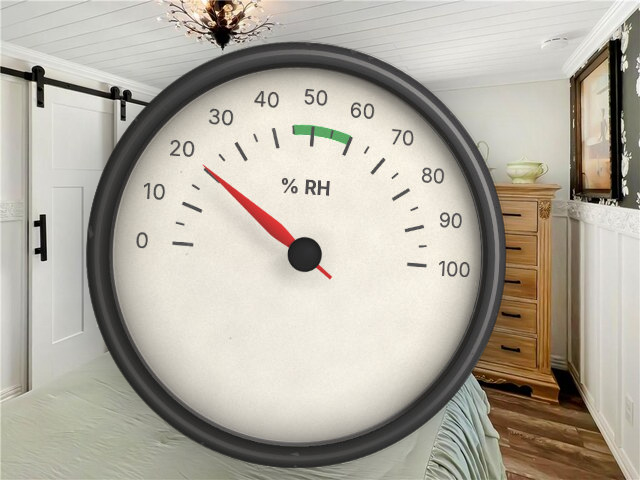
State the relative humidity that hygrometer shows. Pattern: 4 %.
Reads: 20 %
